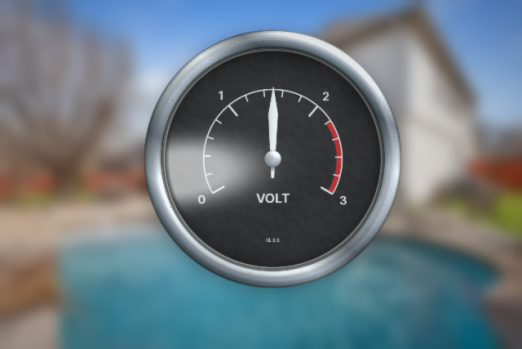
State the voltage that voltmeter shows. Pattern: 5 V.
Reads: 1.5 V
